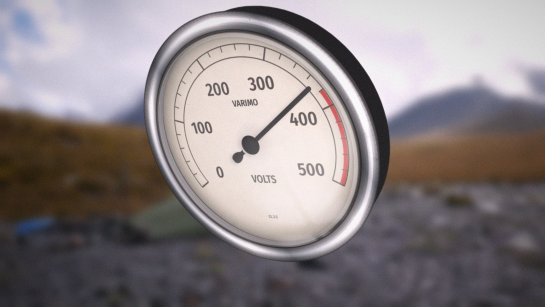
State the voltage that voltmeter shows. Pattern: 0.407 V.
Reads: 370 V
